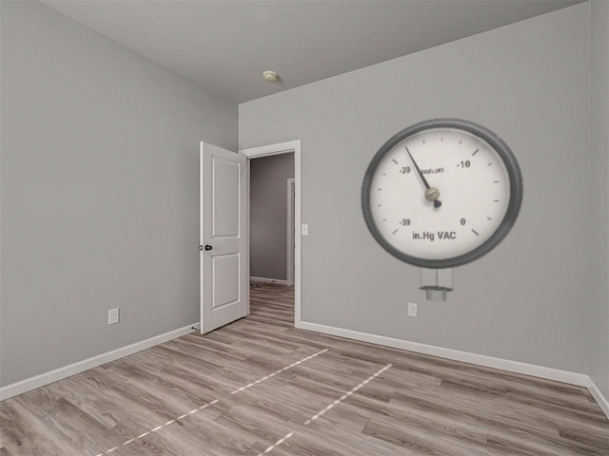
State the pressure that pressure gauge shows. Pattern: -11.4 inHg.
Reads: -18 inHg
